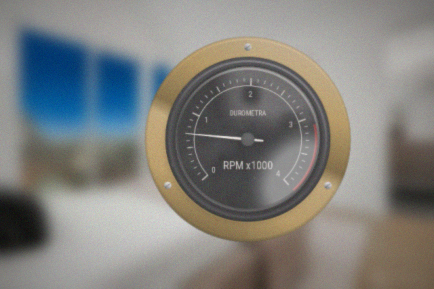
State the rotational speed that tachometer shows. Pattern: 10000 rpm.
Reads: 700 rpm
